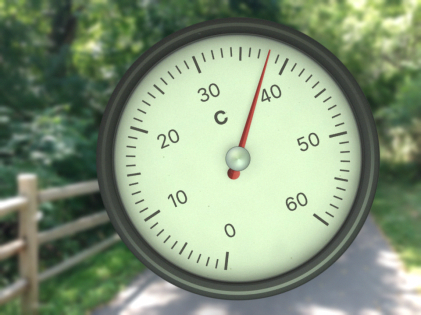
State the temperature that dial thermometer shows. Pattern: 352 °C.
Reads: 38 °C
